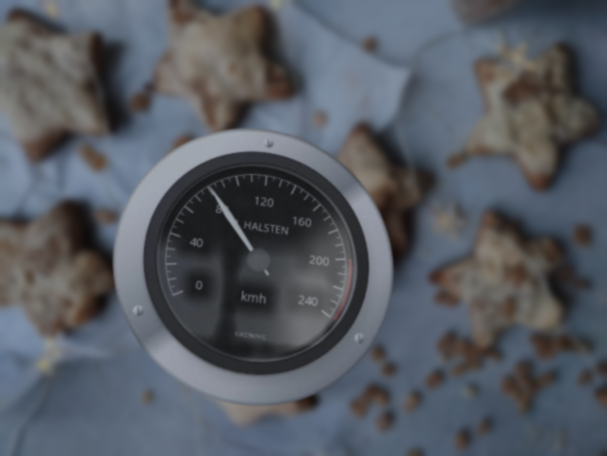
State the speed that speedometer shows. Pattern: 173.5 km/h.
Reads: 80 km/h
